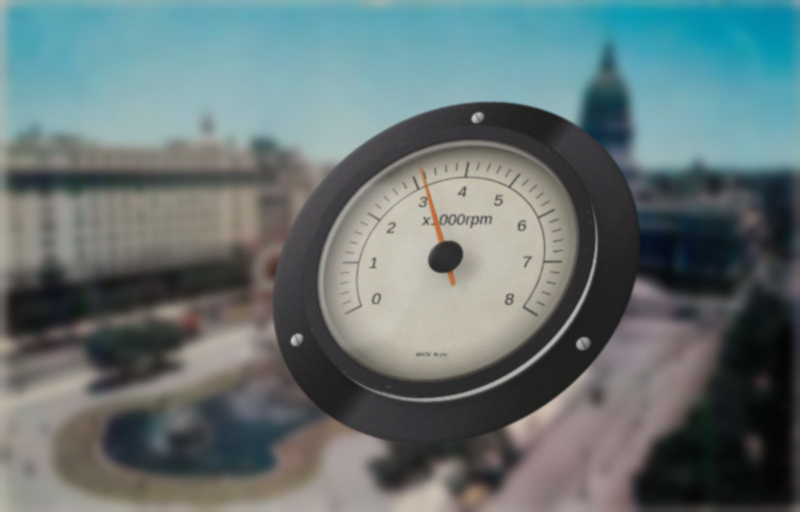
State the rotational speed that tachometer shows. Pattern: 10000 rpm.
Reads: 3200 rpm
